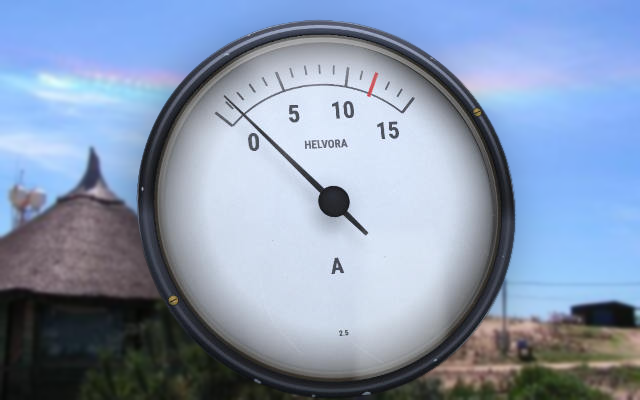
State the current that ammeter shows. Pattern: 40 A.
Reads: 1 A
